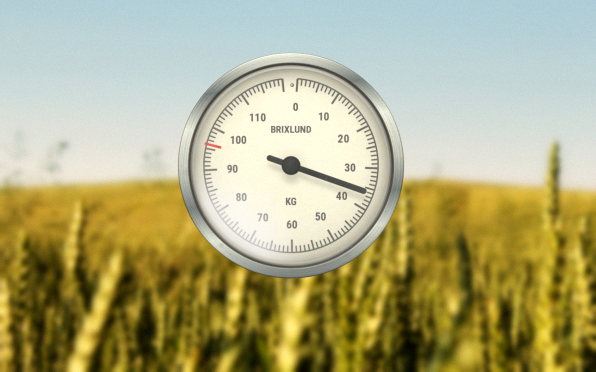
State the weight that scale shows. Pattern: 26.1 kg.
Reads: 36 kg
